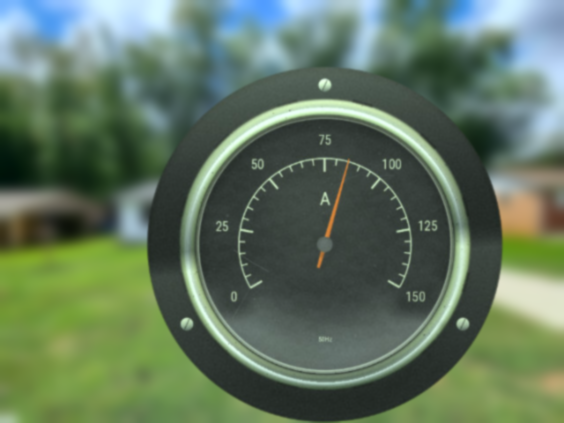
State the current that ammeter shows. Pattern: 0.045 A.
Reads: 85 A
